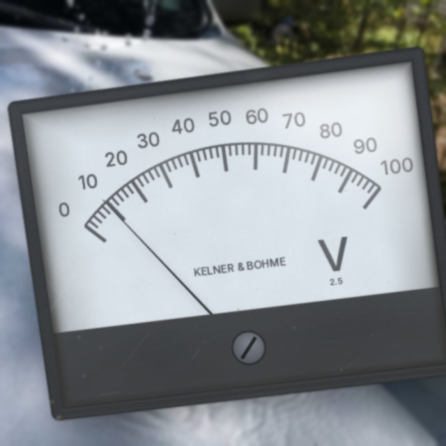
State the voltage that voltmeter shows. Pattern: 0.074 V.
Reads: 10 V
